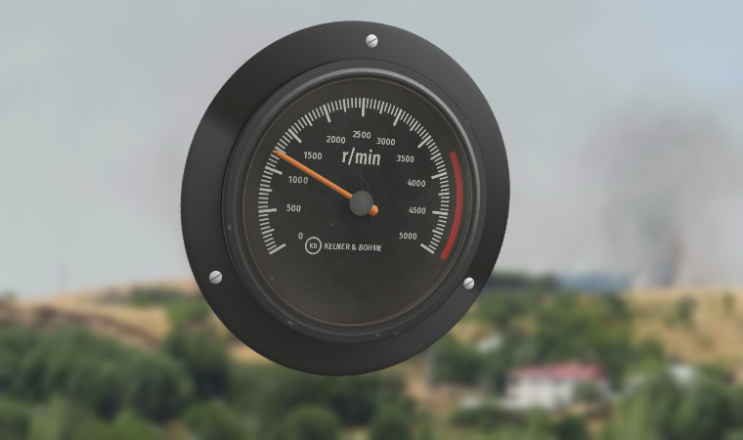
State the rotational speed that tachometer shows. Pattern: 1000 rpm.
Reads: 1200 rpm
